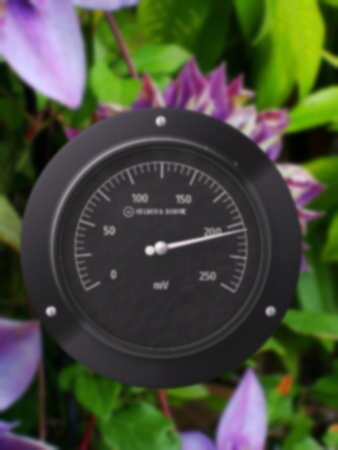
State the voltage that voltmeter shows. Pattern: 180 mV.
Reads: 205 mV
